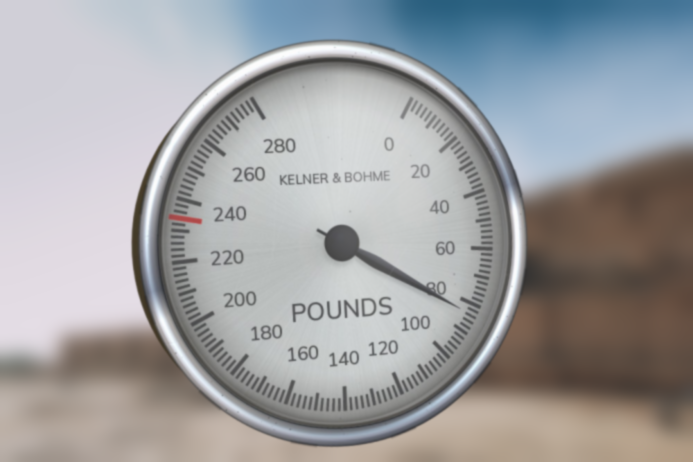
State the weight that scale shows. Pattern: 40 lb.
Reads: 84 lb
